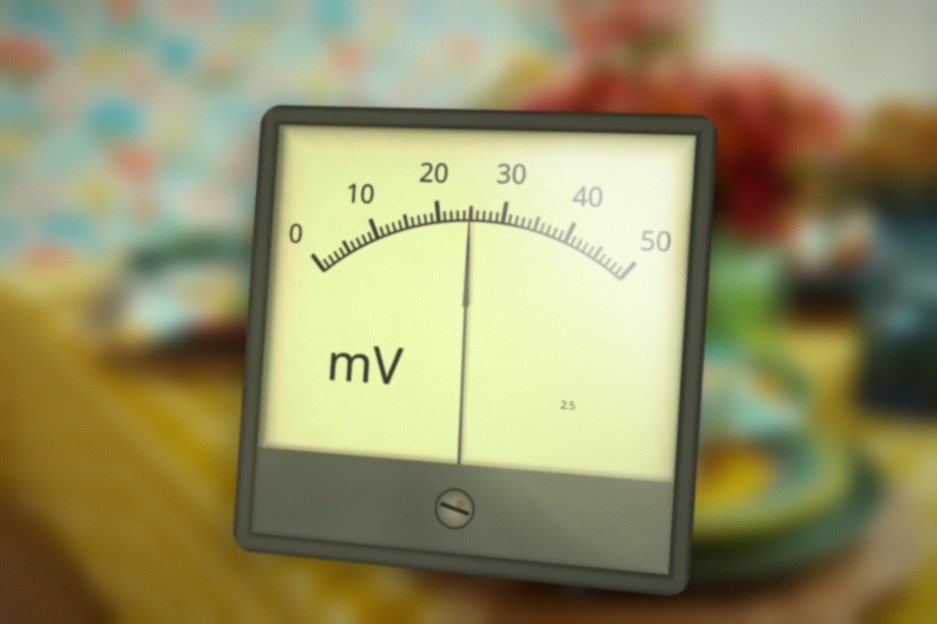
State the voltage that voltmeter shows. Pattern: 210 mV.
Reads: 25 mV
